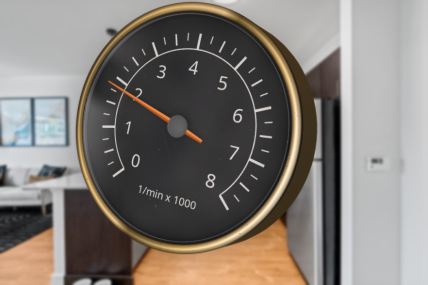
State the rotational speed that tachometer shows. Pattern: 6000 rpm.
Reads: 1875 rpm
